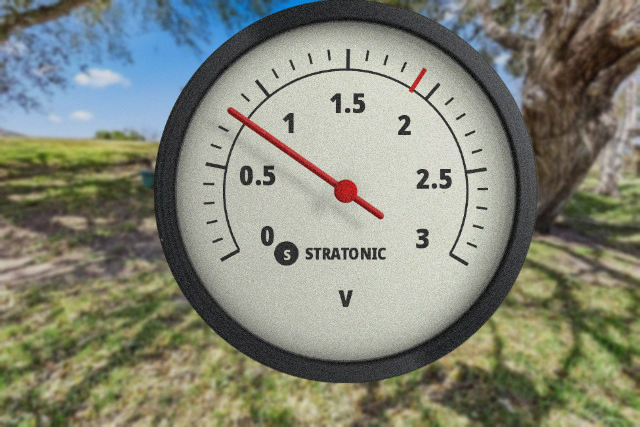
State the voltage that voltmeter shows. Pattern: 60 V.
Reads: 0.8 V
